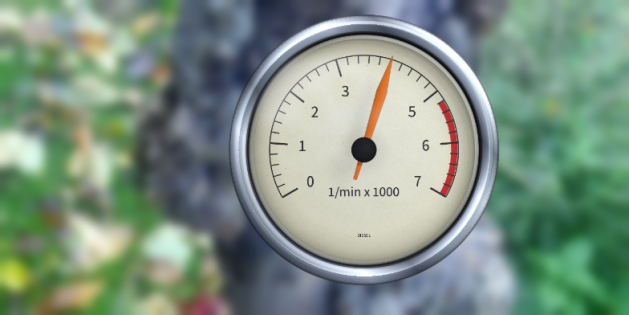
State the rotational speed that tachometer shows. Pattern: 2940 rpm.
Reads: 4000 rpm
